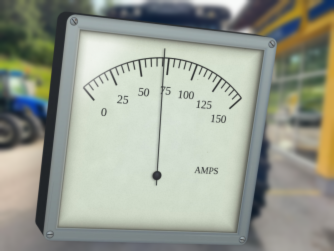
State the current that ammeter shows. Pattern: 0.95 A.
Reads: 70 A
